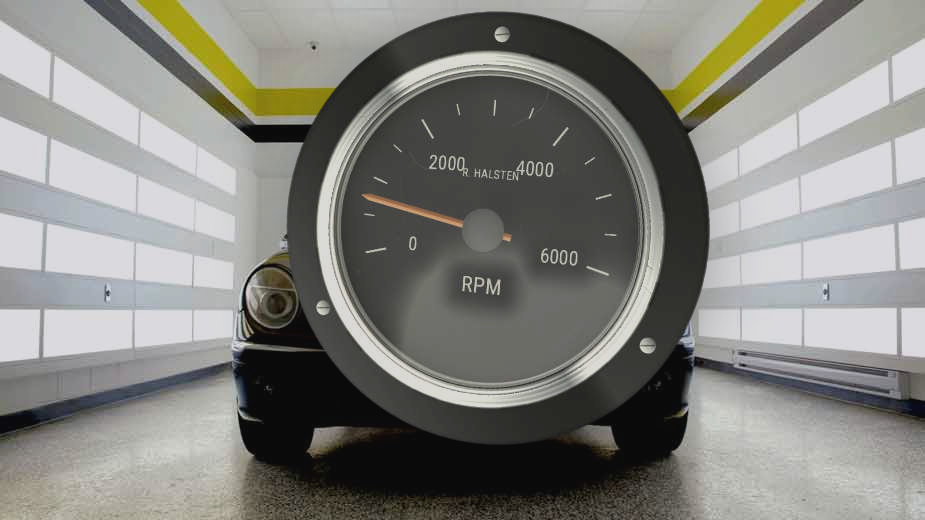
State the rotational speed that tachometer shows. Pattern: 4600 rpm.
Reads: 750 rpm
